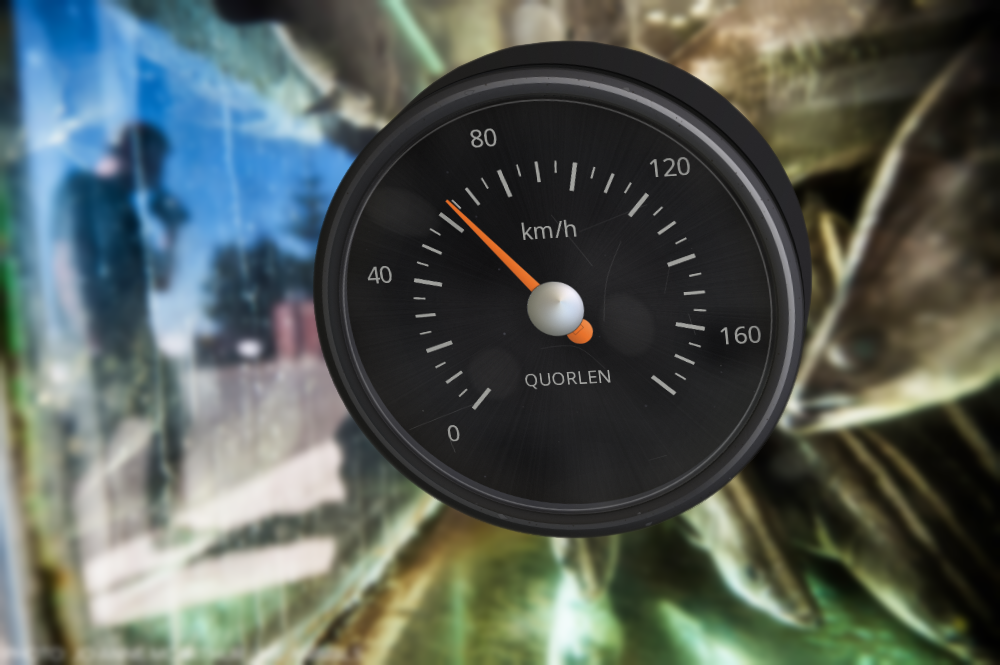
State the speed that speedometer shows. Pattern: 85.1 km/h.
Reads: 65 km/h
